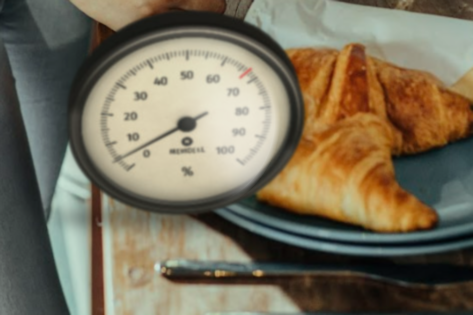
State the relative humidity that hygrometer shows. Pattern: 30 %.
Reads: 5 %
